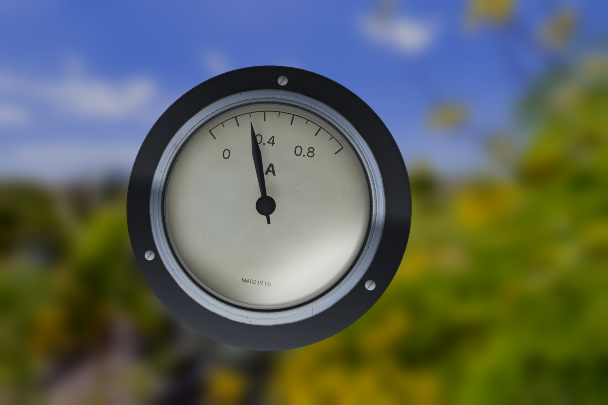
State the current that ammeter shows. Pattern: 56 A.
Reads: 0.3 A
